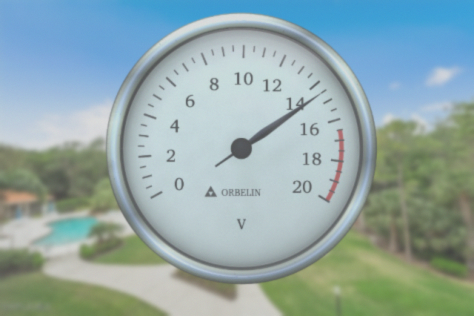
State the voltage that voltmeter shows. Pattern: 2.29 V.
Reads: 14.5 V
